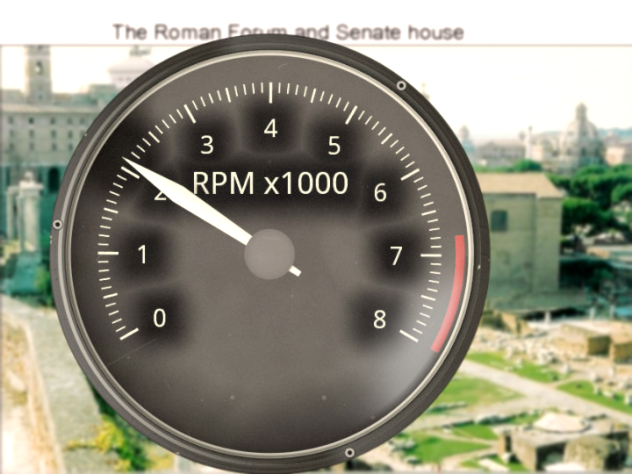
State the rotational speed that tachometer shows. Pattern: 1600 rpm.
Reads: 2100 rpm
